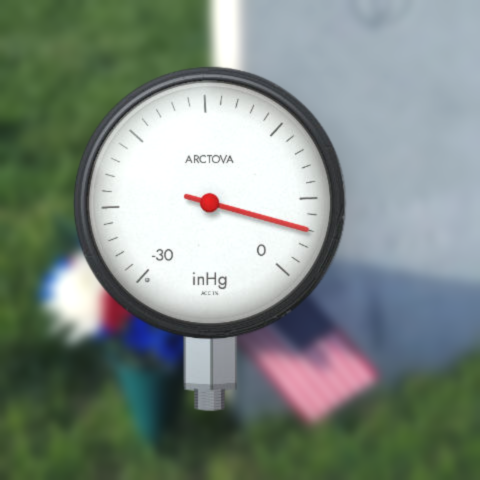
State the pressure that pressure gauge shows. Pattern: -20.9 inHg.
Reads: -3 inHg
